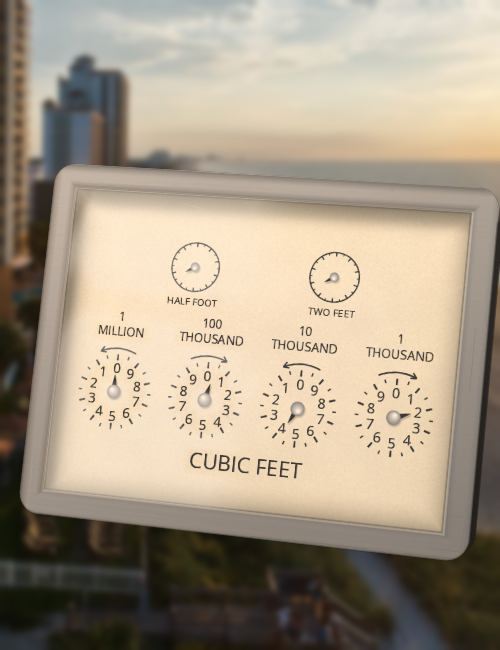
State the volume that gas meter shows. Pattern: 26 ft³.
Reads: 4200 ft³
